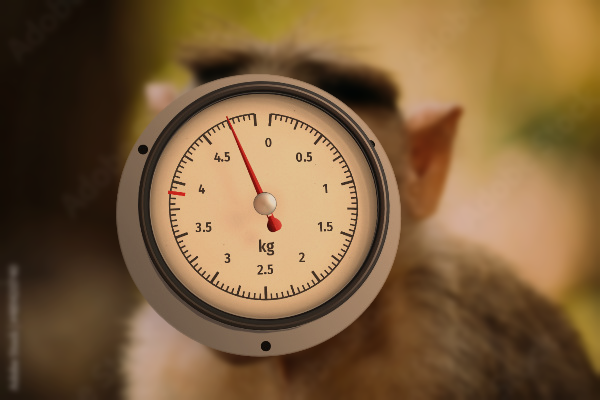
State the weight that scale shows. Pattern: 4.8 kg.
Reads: 4.75 kg
